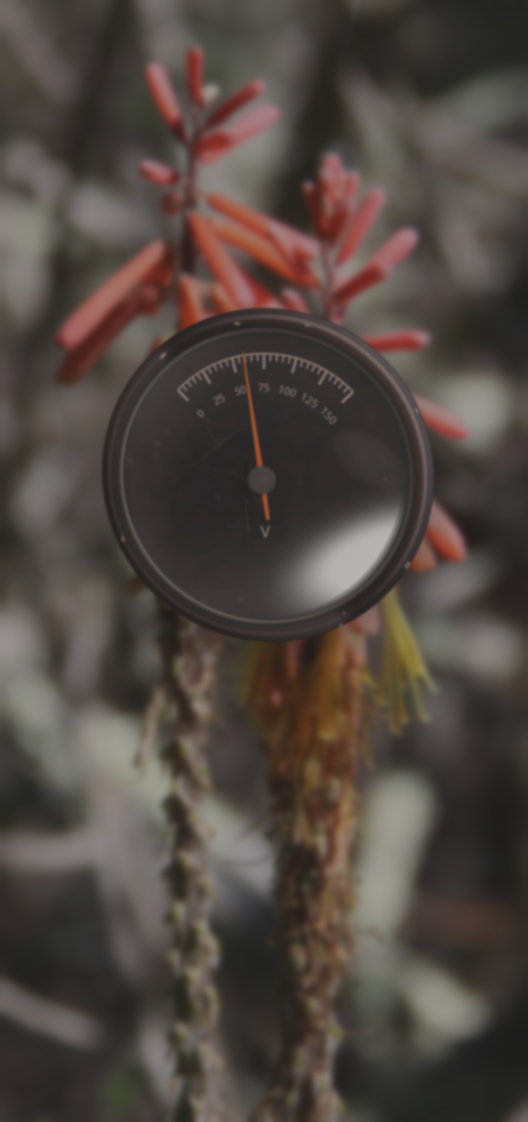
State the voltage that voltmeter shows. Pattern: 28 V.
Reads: 60 V
